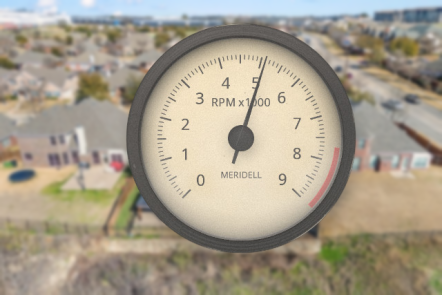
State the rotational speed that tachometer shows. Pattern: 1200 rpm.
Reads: 5100 rpm
